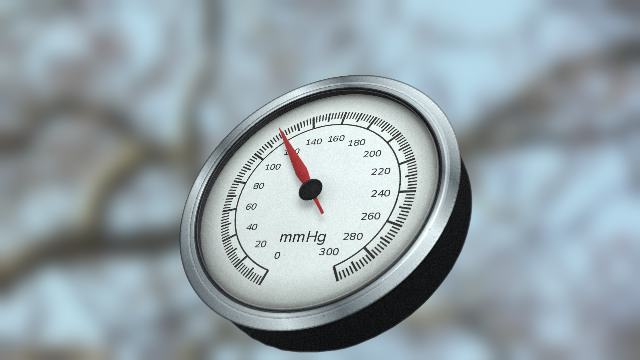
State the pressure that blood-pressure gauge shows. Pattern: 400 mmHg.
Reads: 120 mmHg
